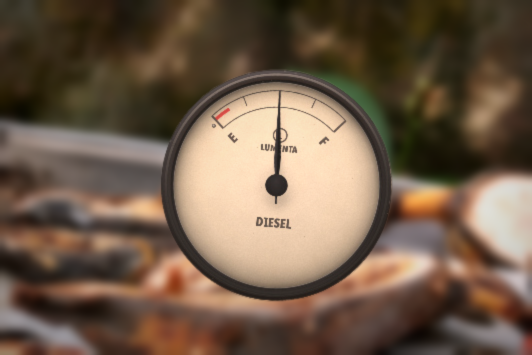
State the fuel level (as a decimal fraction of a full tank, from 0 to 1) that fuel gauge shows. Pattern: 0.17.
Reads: 0.5
